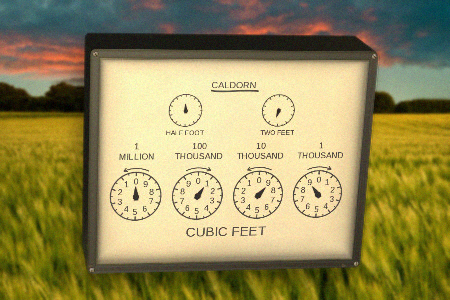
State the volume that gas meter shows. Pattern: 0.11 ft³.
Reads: 8900 ft³
